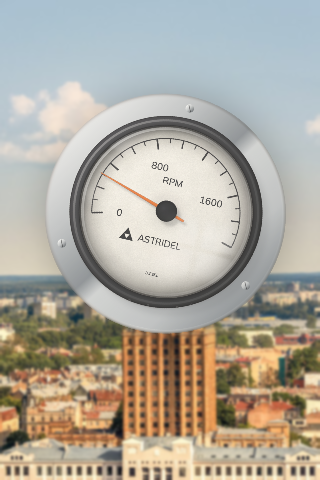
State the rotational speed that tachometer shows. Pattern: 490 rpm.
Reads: 300 rpm
